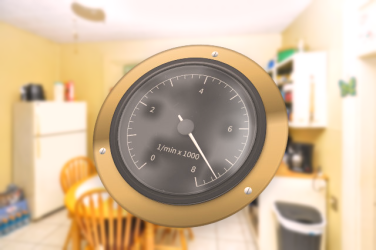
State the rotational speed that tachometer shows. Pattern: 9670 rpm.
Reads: 7500 rpm
